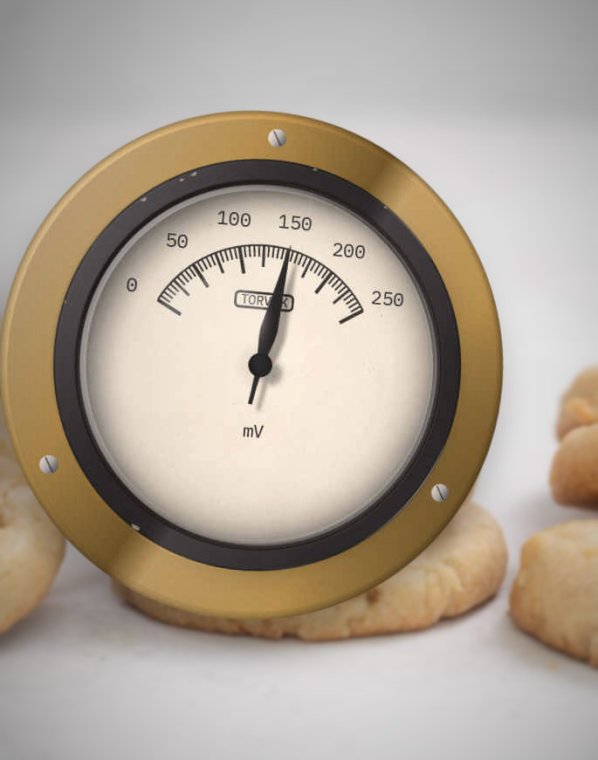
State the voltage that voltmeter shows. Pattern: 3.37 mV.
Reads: 150 mV
